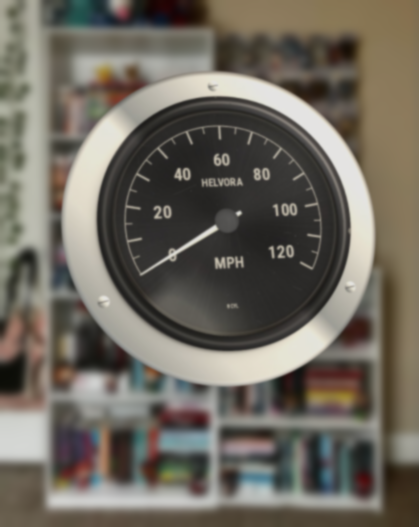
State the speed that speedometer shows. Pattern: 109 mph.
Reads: 0 mph
